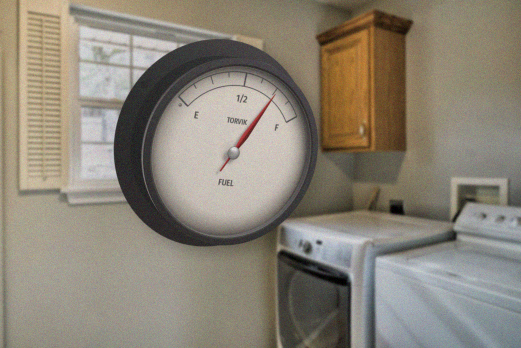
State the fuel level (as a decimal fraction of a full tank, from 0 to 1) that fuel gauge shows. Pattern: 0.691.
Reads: 0.75
